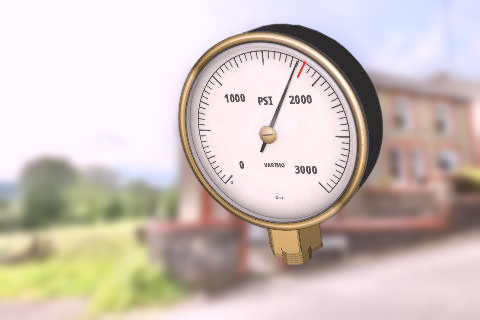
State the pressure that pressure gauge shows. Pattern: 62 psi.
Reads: 1800 psi
